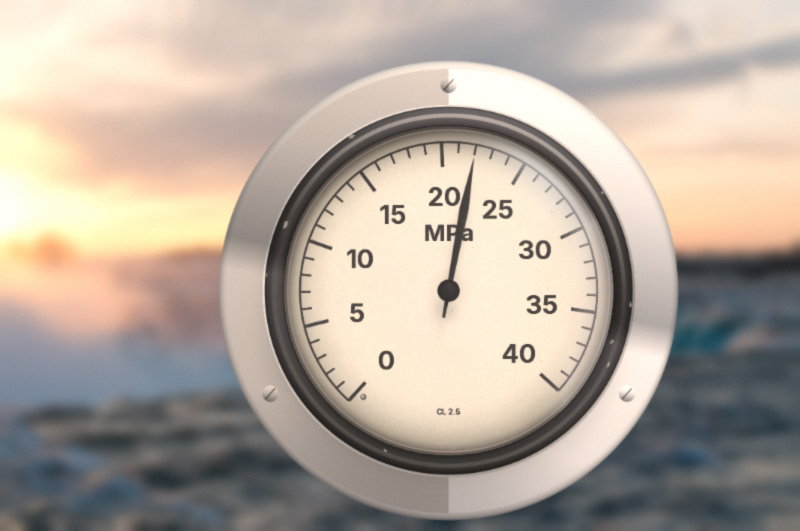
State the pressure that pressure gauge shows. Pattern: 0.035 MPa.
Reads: 22 MPa
